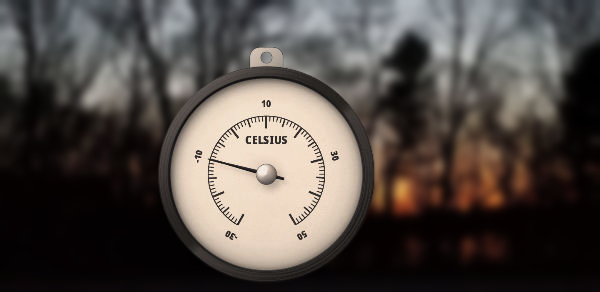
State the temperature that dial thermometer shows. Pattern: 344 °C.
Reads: -10 °C
